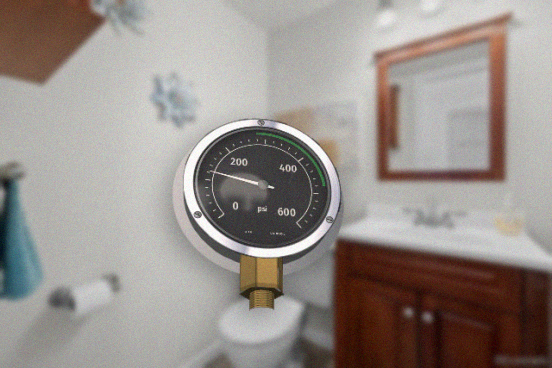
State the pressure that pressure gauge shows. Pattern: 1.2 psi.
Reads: 120 psi
